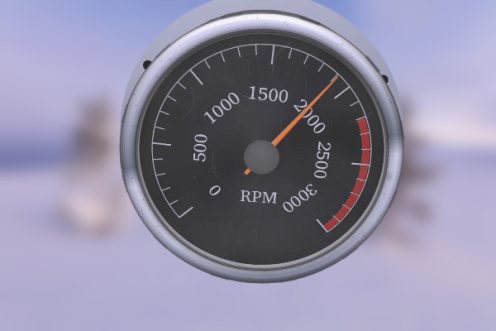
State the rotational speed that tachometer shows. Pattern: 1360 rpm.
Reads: 1900 rpm
